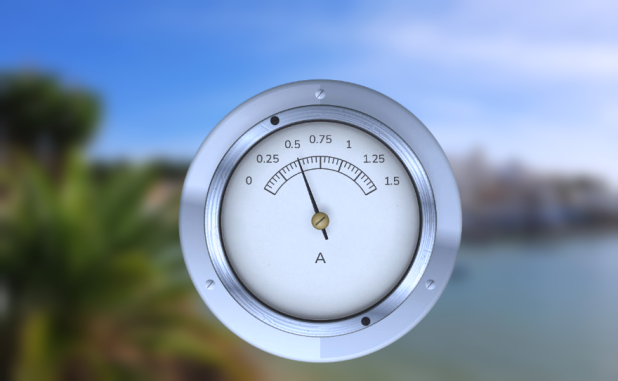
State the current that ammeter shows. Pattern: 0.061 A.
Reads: 0.5 A
